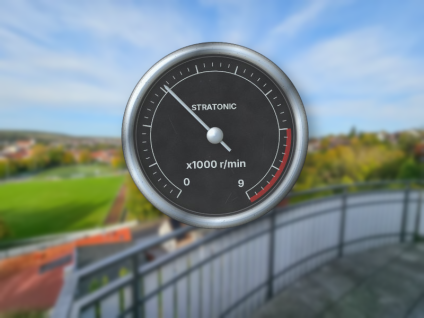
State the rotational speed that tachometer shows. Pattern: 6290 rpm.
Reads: 3100 rpm
